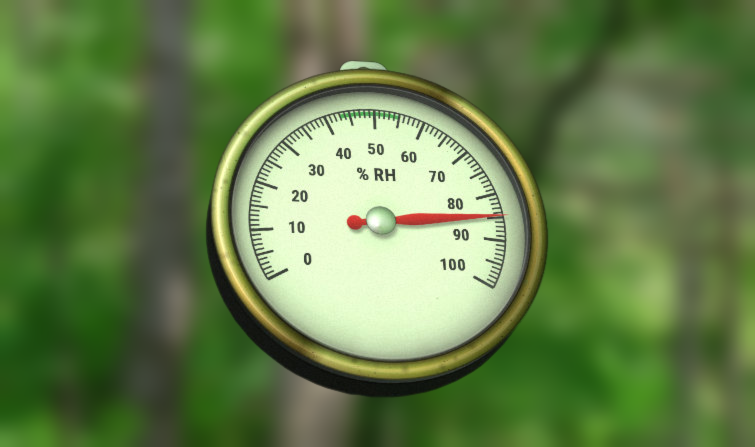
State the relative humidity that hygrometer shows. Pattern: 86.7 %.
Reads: 85 %
